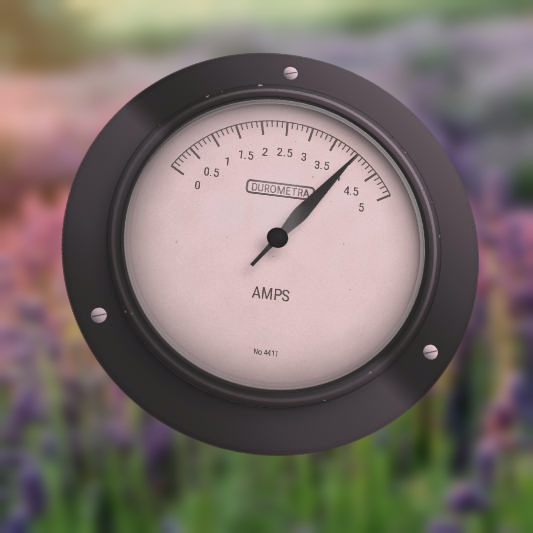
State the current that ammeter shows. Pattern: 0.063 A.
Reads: 4 A
